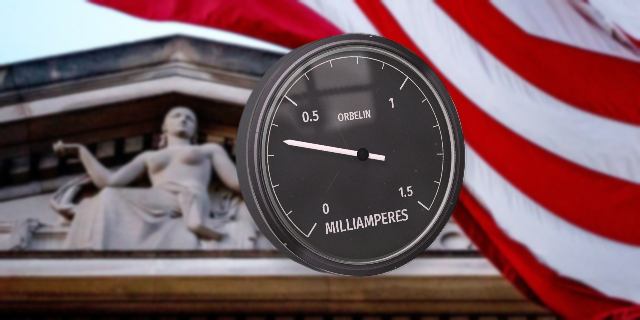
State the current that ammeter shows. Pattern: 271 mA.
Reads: 0.35 mA
